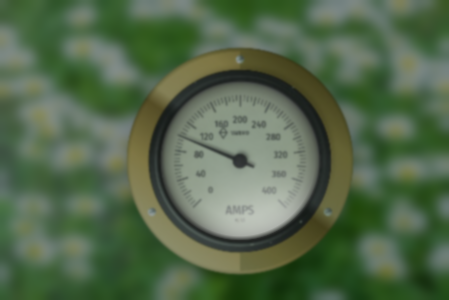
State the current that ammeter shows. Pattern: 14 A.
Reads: 100 A
